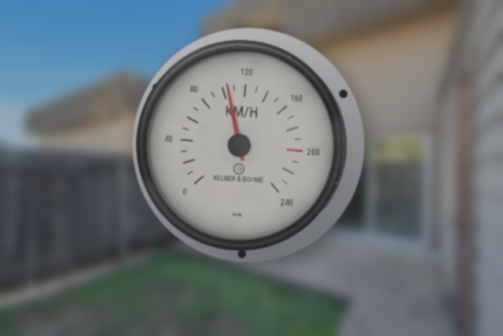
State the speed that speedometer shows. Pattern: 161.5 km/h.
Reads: 105 km/h
